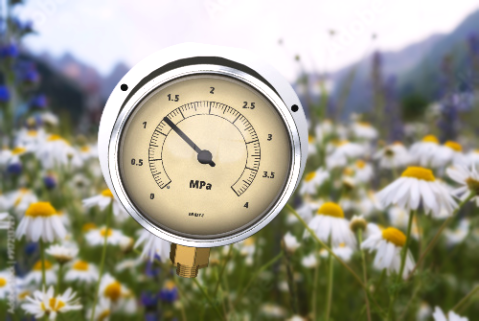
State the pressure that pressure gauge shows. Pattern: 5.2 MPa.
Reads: 1.25 MPa
